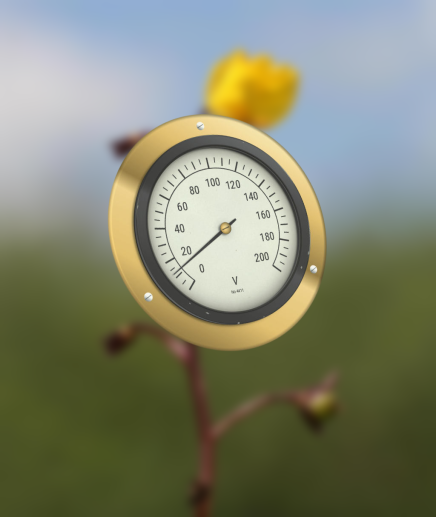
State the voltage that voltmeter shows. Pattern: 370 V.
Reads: 12.5 V
